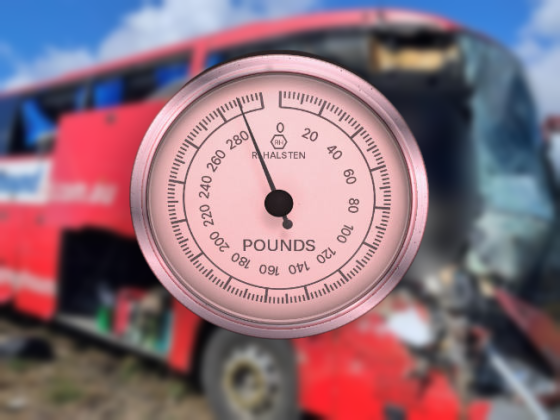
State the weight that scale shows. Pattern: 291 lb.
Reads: 290 lb
